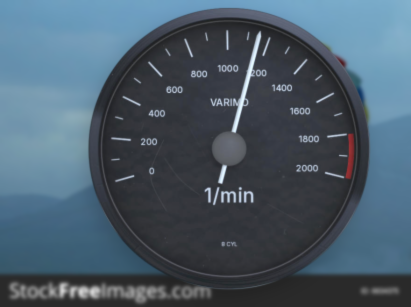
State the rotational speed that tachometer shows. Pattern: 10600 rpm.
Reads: 1150 rpm
